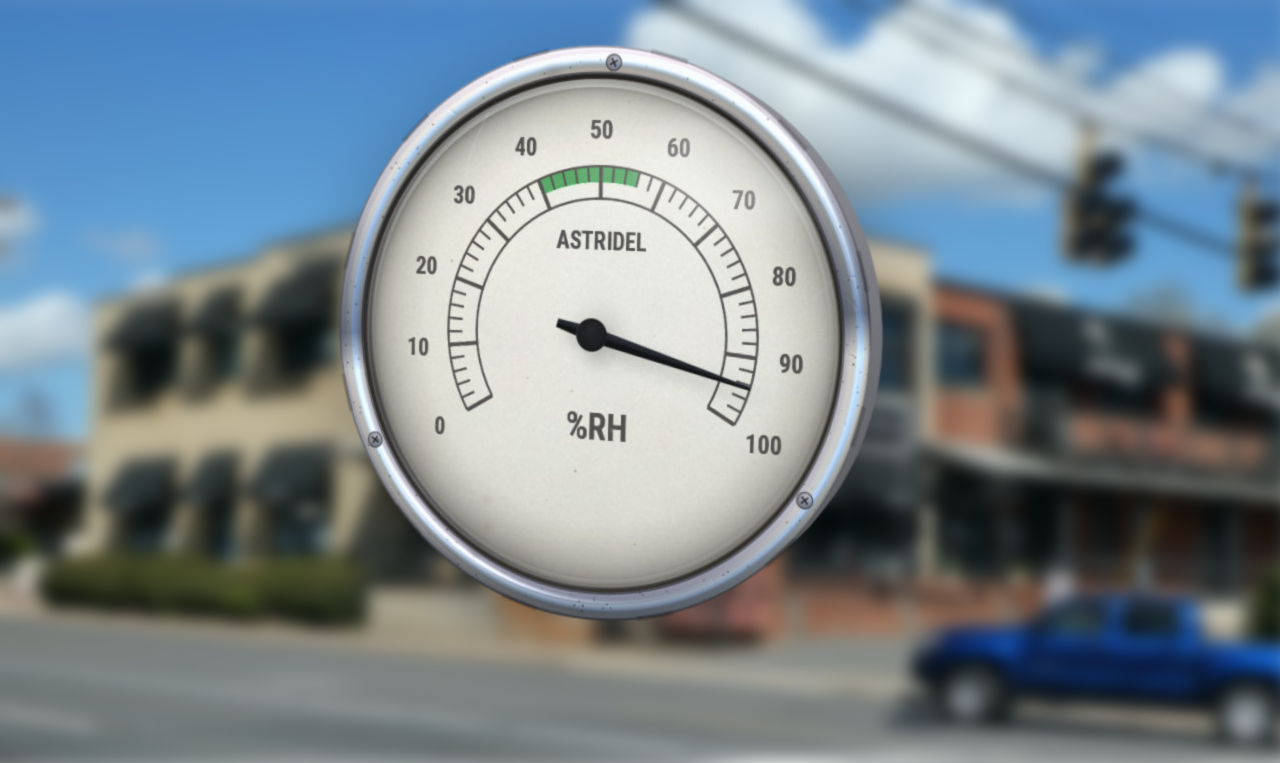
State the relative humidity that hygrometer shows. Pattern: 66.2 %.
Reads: 94 %
